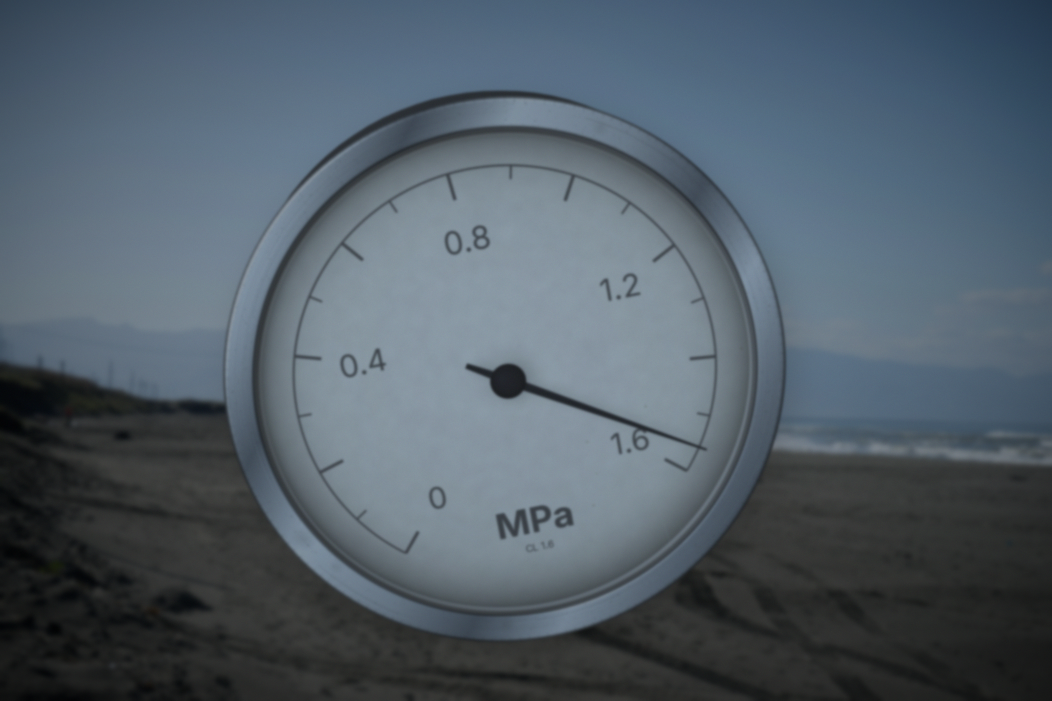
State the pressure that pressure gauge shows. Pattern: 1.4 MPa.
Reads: 1.55 MPa
